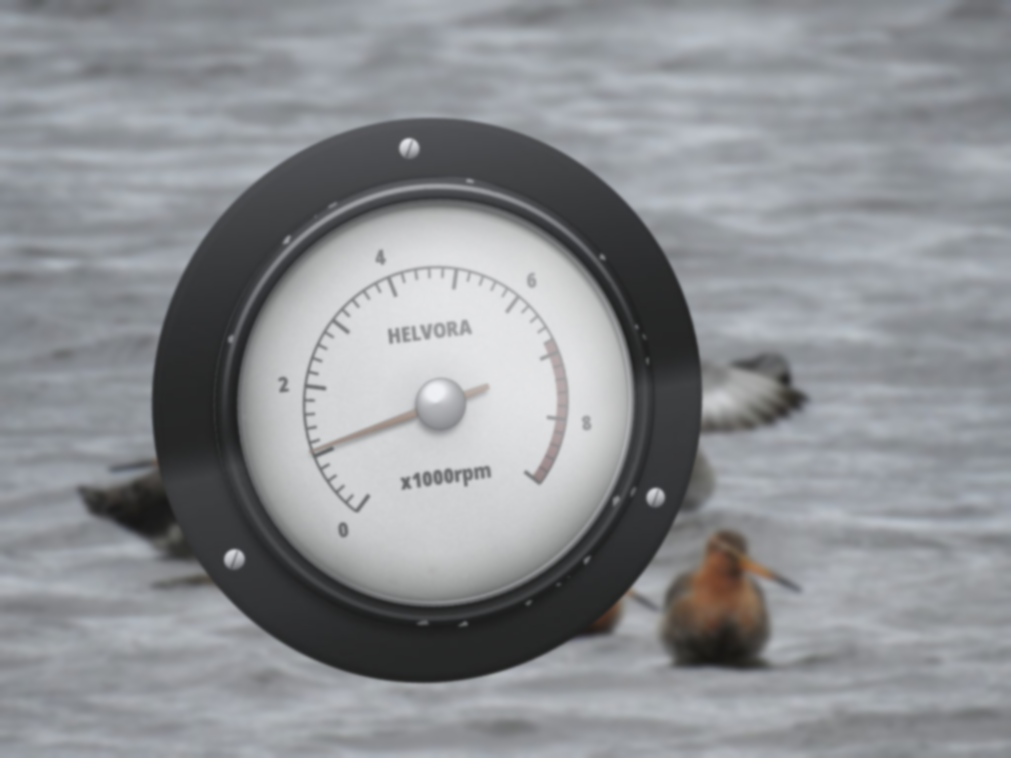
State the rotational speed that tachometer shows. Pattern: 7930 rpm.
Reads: 1100 rpm
